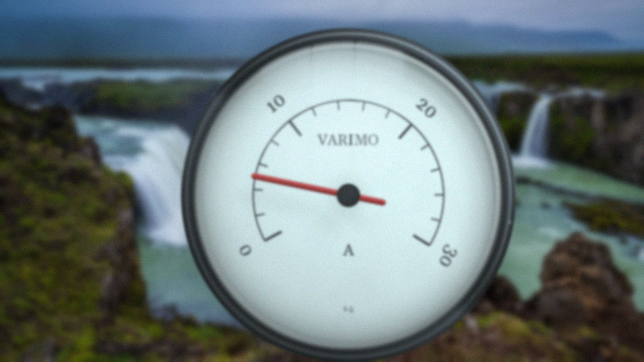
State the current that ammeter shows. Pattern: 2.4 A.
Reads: 5 A
